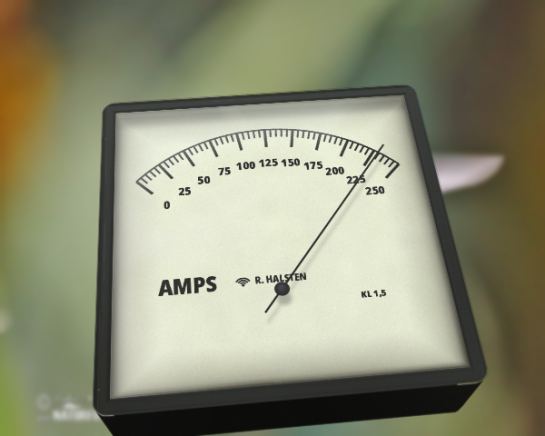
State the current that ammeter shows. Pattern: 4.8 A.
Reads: 230 A
